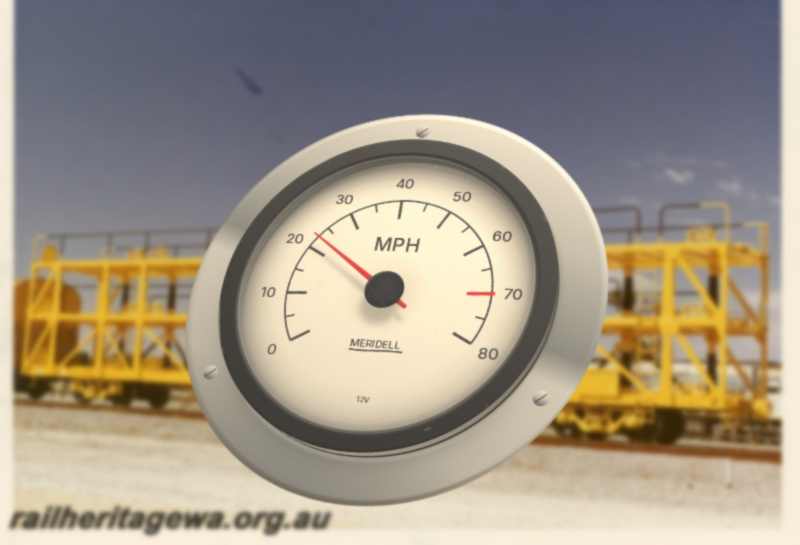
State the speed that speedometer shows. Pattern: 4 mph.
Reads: 22.5 mph
